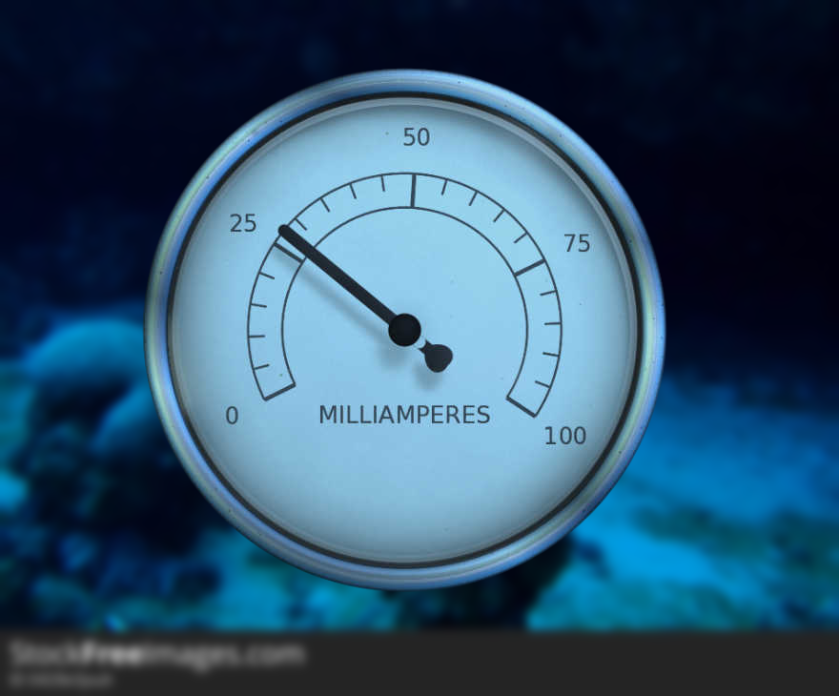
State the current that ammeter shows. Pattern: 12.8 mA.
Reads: 27.5 mA
